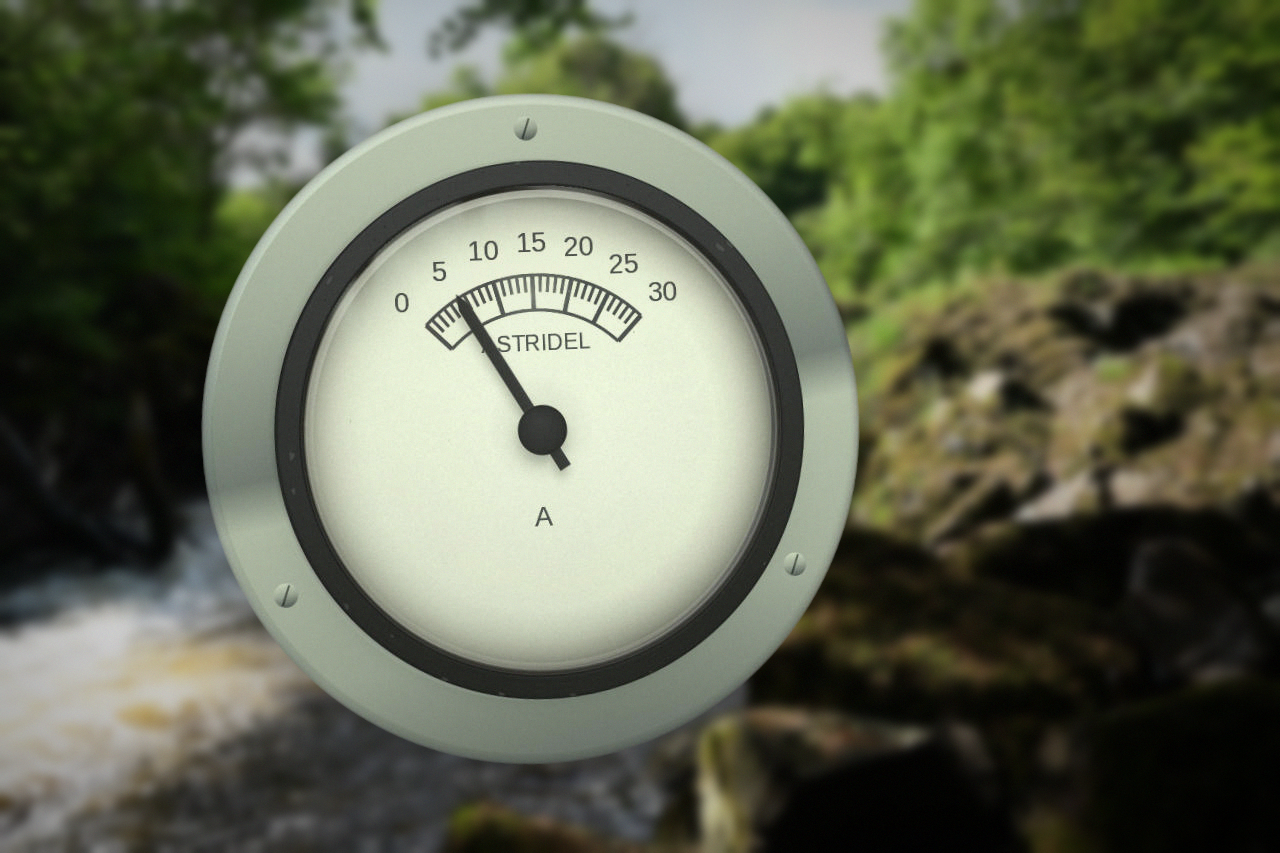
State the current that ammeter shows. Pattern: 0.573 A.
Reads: 5 A
